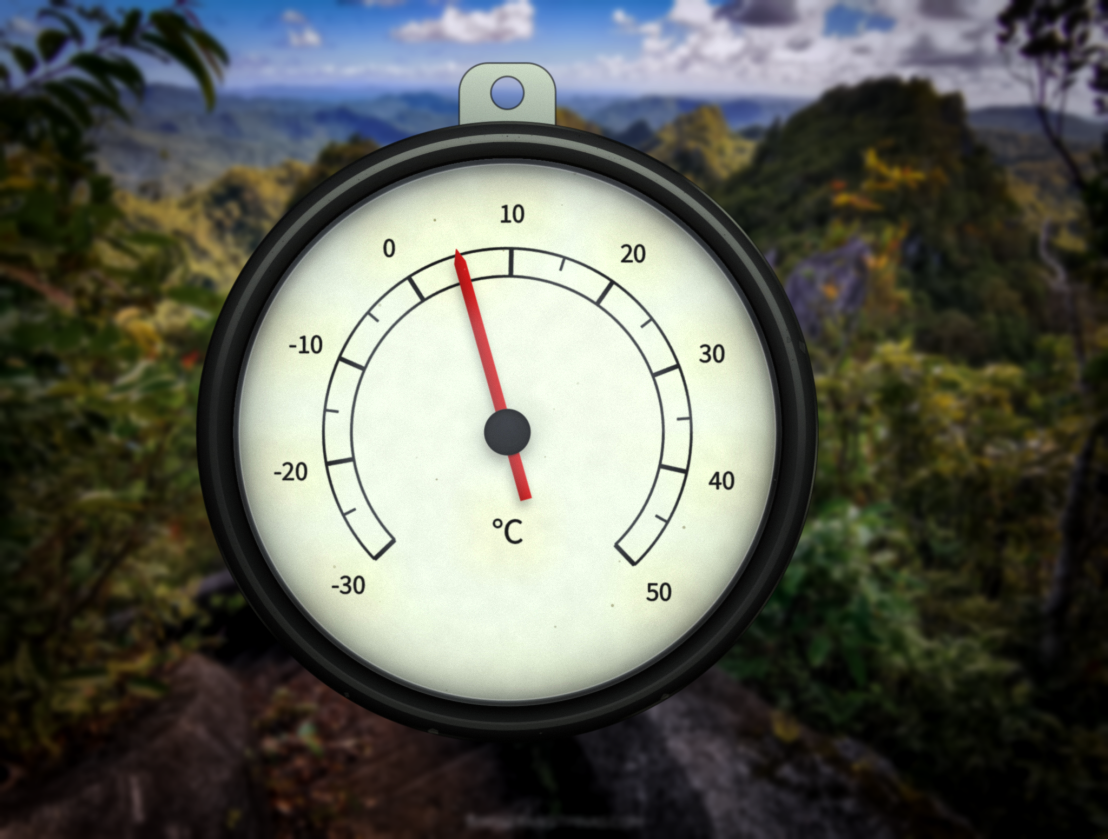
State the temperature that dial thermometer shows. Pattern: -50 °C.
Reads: 5 °C
